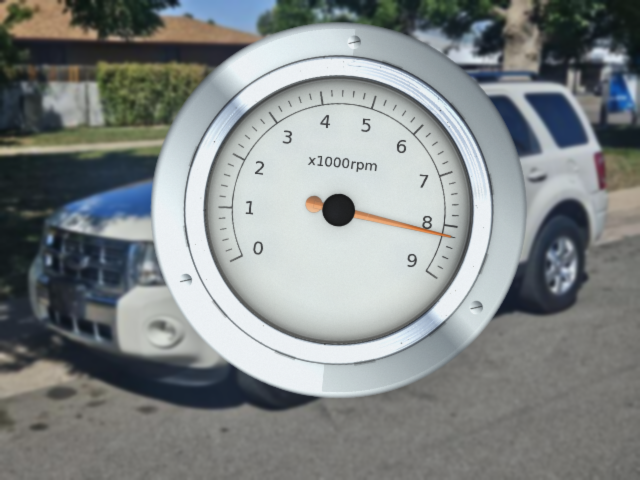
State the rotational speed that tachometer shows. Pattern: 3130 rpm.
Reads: 8200 rpm
